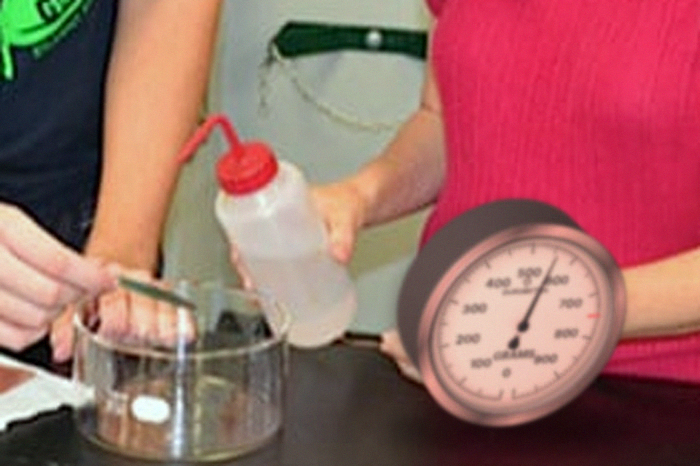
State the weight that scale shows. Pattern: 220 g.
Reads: 550 g
